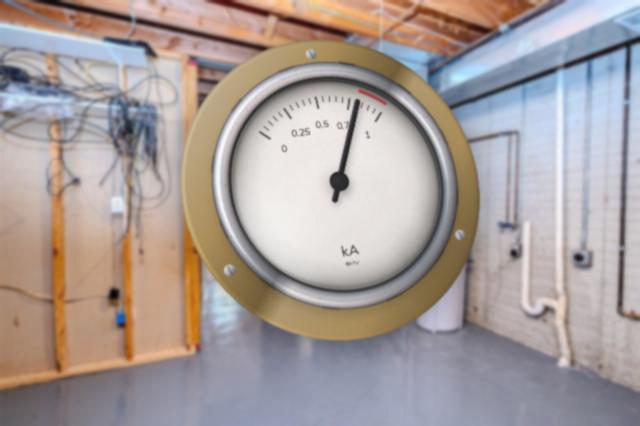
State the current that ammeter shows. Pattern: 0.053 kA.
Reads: 0.8 kA
